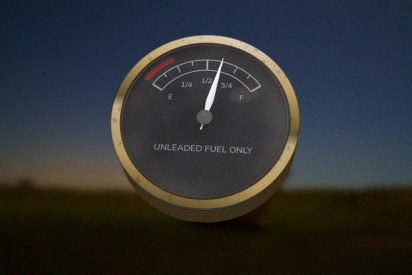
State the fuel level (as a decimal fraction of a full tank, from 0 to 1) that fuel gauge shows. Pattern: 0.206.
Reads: 0.625
